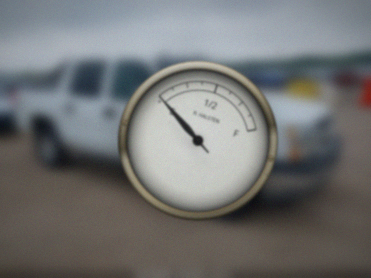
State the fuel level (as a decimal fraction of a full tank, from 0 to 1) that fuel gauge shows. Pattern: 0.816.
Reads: 0
